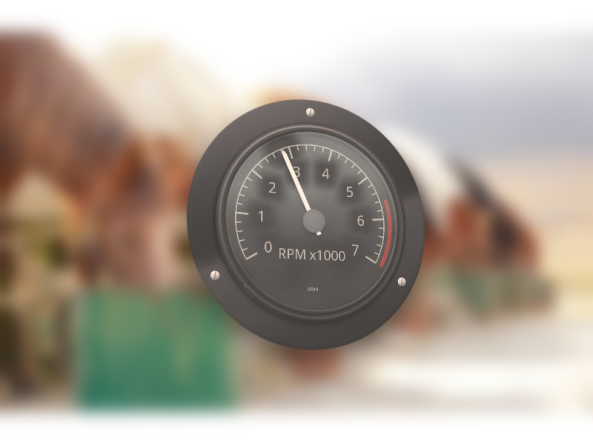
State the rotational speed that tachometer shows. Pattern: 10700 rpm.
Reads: 2800 rpm
